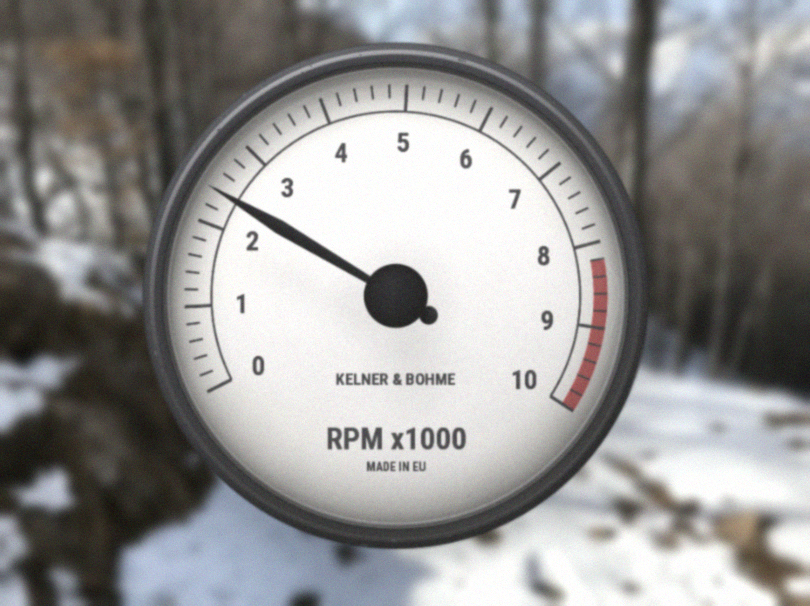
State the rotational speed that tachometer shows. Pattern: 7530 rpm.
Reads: 2400 rpm
